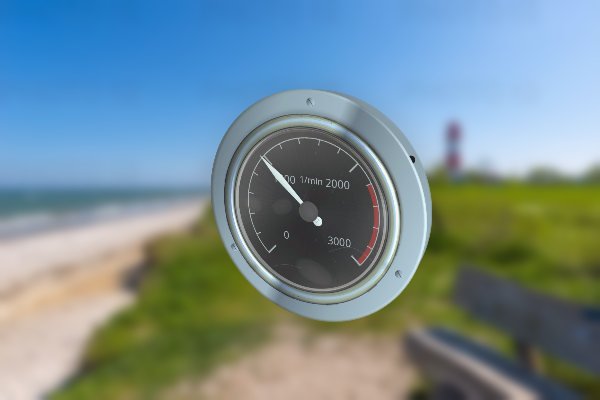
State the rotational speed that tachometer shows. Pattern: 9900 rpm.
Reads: 1000 rpm
